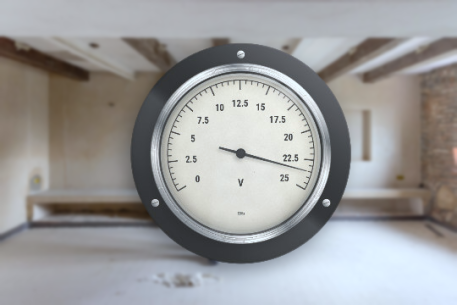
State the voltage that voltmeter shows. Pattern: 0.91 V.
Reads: 23.5 V
